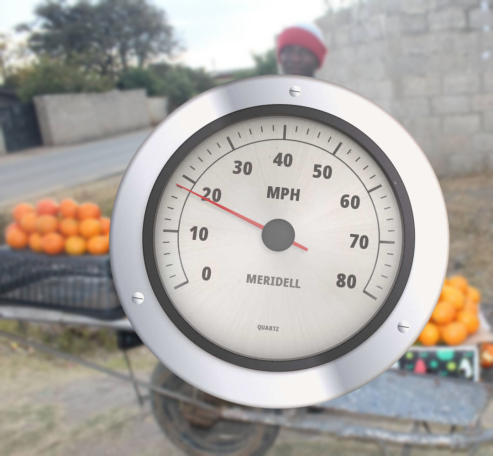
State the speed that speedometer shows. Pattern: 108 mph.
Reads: 18 mph
